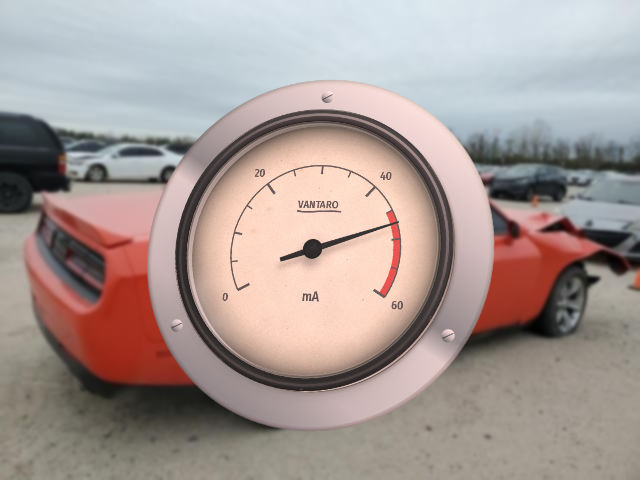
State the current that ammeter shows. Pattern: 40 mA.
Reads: 47.5 mA
